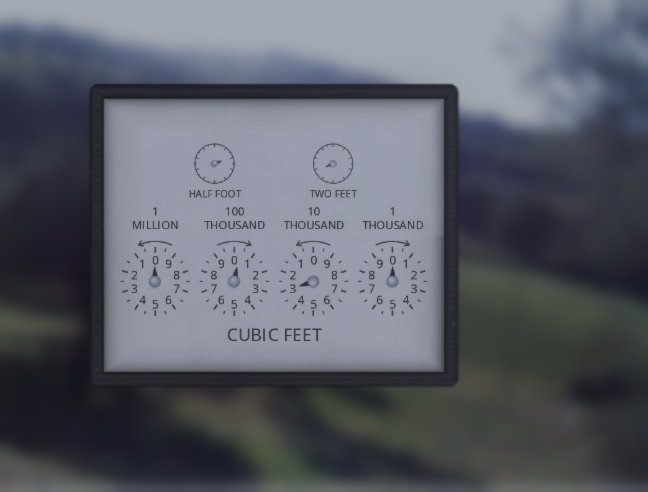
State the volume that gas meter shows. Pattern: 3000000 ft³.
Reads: 3000 ft³
